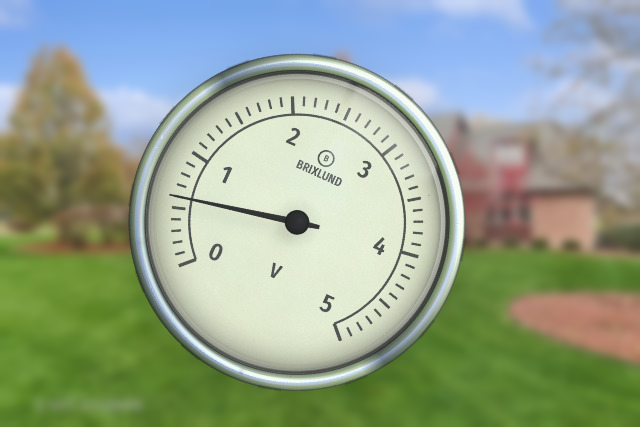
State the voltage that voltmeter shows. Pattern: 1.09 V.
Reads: 0.6 V
